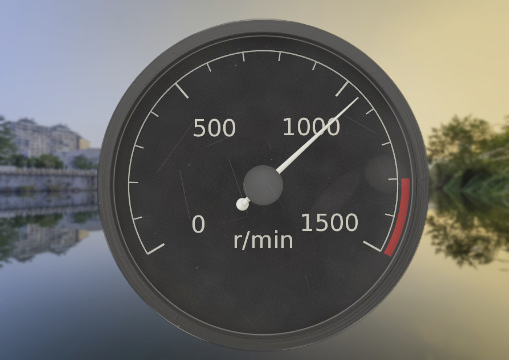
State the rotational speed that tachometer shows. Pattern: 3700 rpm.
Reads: 1050 rpm
